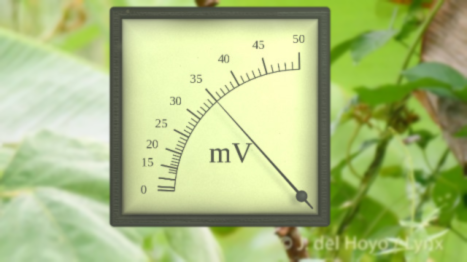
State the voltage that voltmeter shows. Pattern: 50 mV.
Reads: 35 mV
